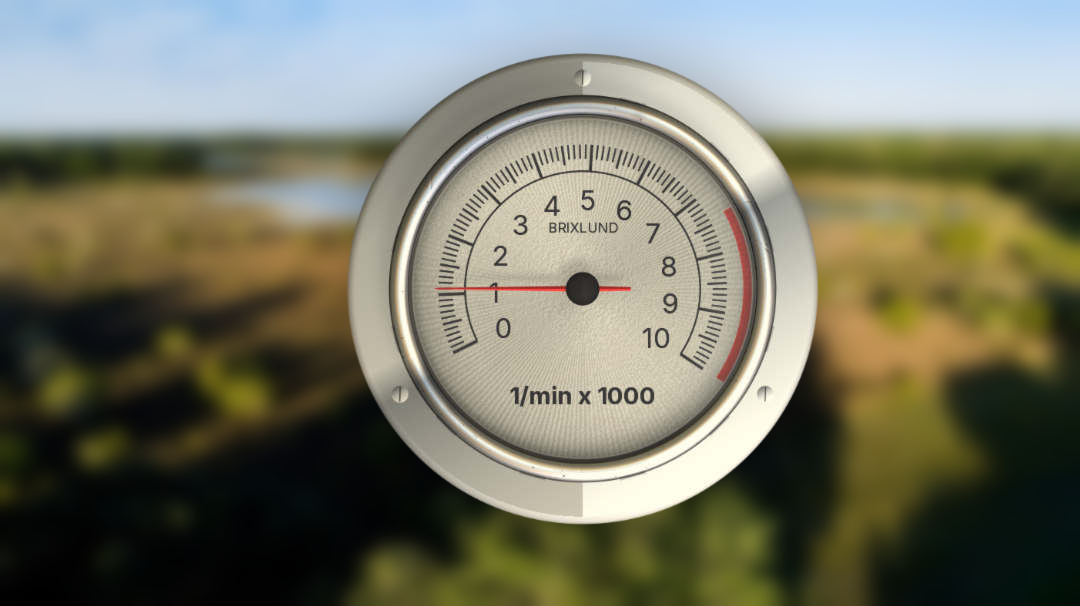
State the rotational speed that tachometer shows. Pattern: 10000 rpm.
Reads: 1100 rpm
